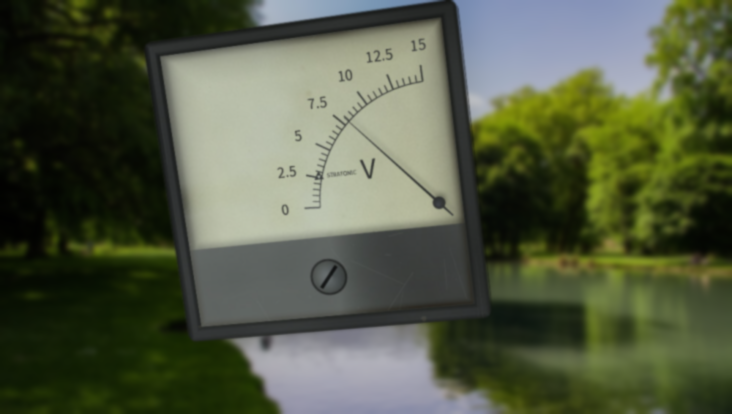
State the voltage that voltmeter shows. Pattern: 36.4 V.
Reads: 8 V
